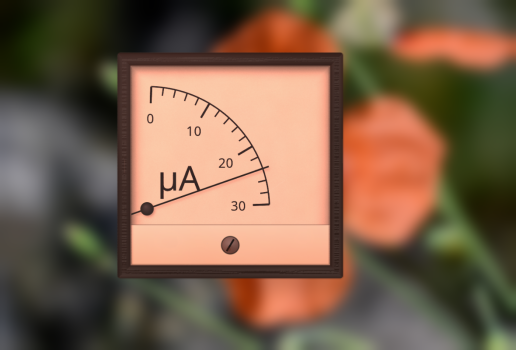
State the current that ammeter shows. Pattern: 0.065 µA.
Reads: 24 µA
